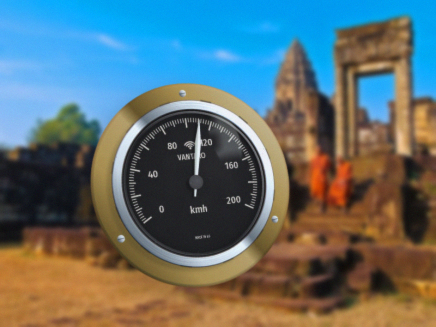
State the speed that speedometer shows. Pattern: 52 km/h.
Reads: 110 km/h
